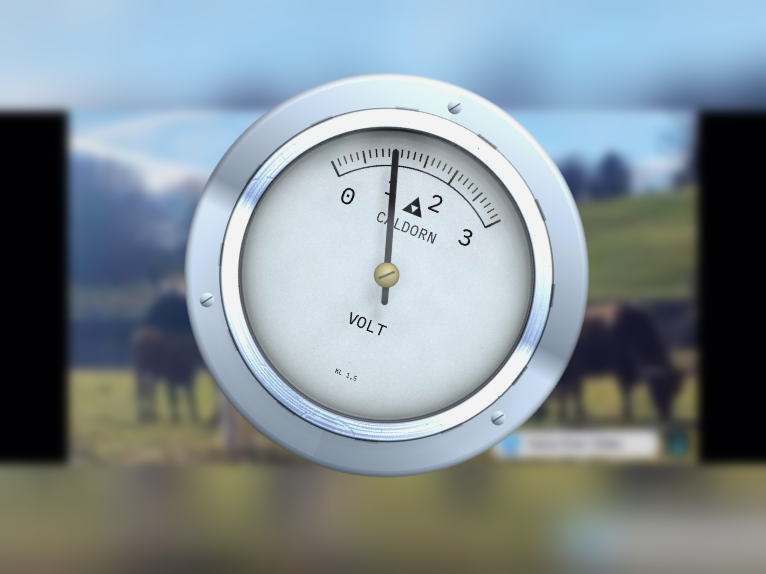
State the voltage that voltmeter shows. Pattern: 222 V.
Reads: 1 V
